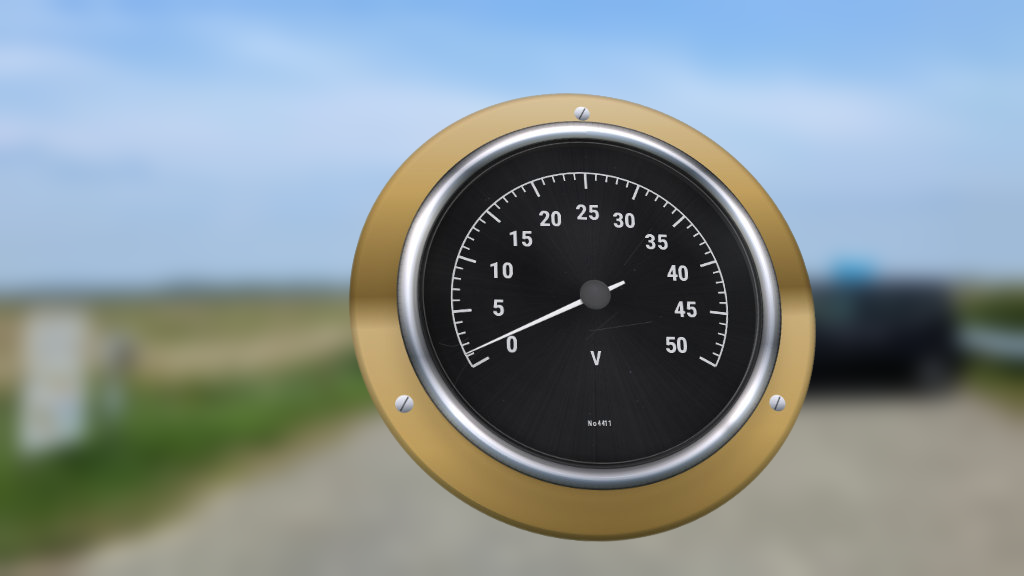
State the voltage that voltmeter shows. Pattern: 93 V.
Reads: 1 V
